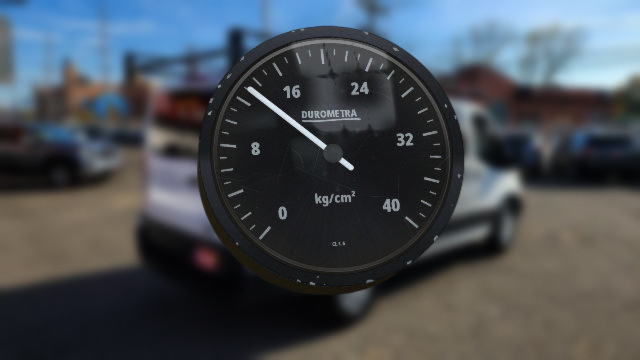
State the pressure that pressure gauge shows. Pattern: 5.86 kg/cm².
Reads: 13 kg/cm²
